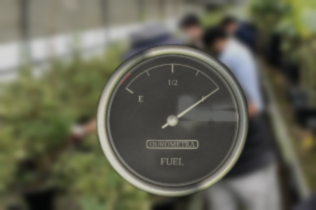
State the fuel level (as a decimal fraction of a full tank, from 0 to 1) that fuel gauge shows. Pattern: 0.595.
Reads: 1
